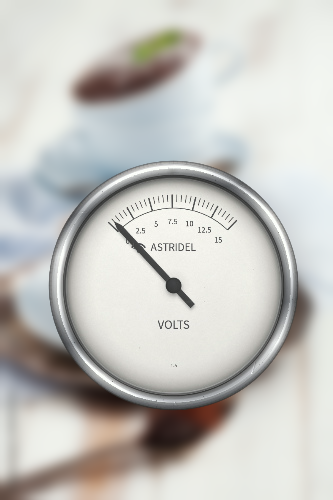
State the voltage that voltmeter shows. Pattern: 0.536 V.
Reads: 0.5 V
